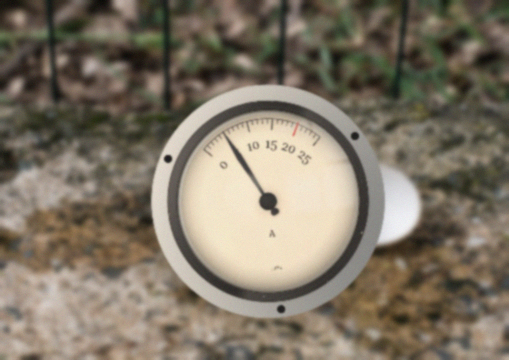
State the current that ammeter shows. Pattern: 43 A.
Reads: 5 A
